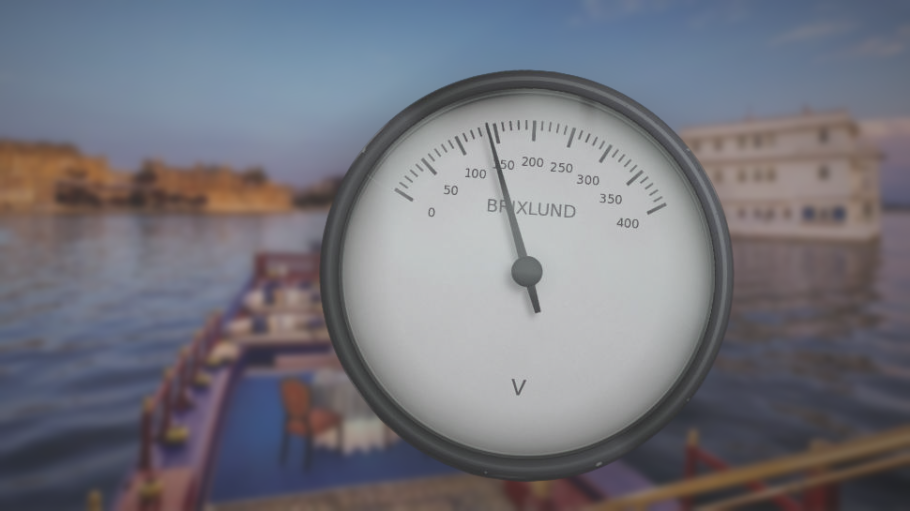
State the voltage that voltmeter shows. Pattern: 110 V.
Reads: 140 V
